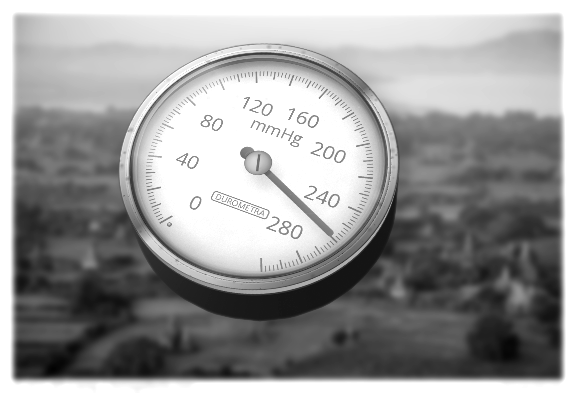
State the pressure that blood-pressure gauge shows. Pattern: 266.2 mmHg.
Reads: 260 mmHg
